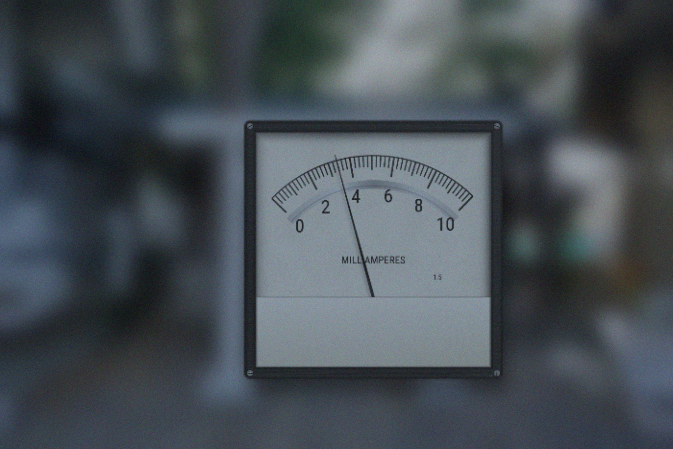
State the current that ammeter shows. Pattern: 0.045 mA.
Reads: 3.4 mA
